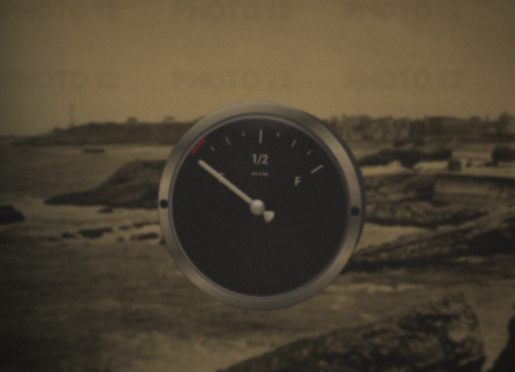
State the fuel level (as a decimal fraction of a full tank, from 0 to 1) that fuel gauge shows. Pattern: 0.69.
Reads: 0
